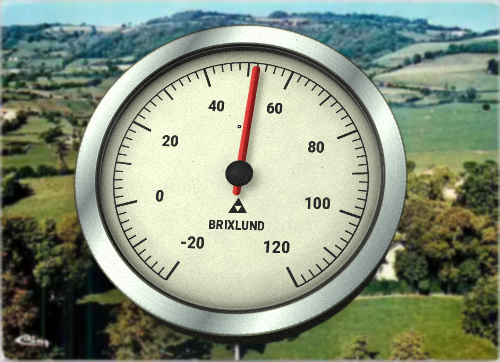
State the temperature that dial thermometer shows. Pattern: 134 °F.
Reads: 52 °F
